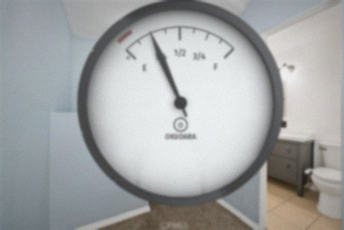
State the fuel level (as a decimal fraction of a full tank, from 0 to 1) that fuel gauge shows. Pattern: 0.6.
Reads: 0.25
